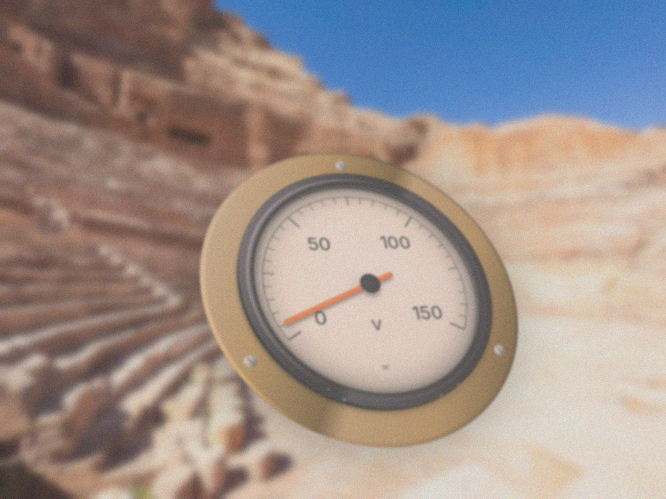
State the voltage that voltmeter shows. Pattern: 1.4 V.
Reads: 5 V
